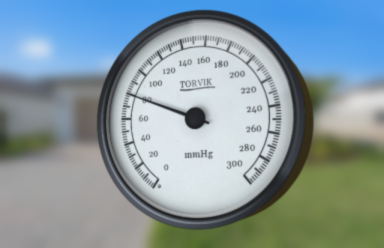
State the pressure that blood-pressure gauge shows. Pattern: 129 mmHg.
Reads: 80 mmHg
